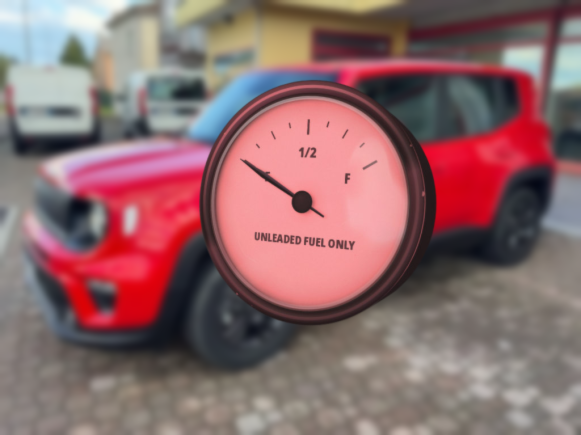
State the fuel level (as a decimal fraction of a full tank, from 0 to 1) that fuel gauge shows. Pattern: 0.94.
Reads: 0
